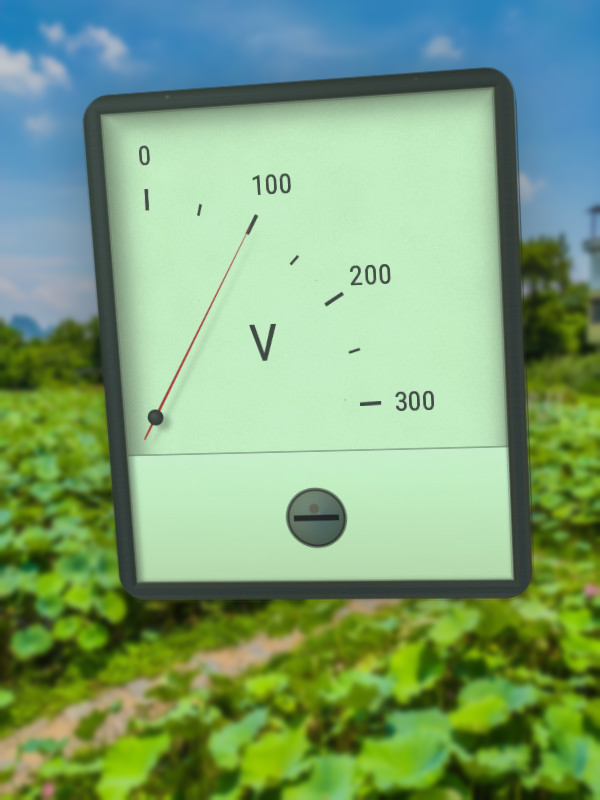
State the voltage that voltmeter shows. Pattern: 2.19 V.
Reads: 100 V
